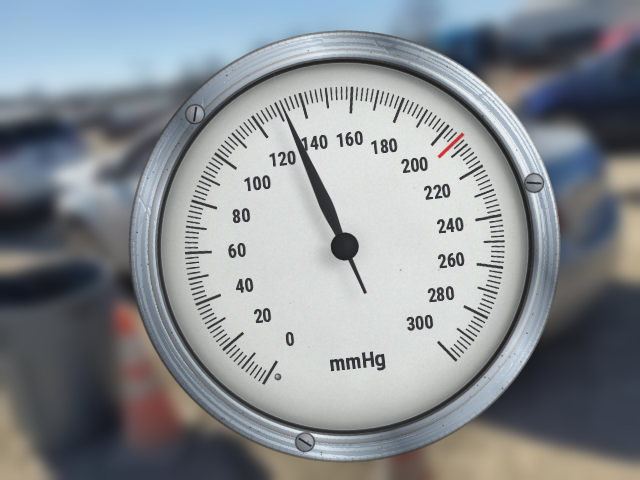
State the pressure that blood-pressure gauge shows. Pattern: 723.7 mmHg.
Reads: 132 mmHg
